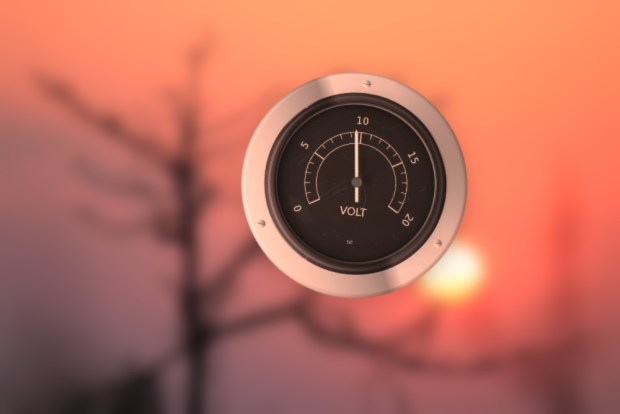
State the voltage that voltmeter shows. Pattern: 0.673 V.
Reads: 9.5 V
